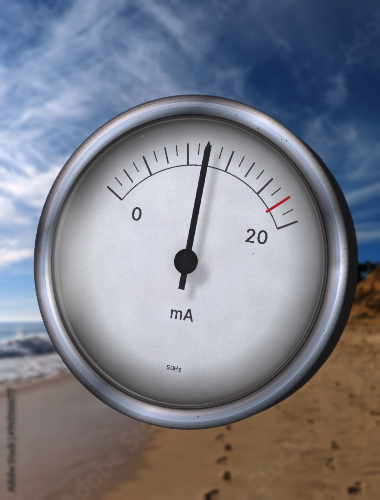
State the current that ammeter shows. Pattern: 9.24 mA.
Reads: 10 mA
